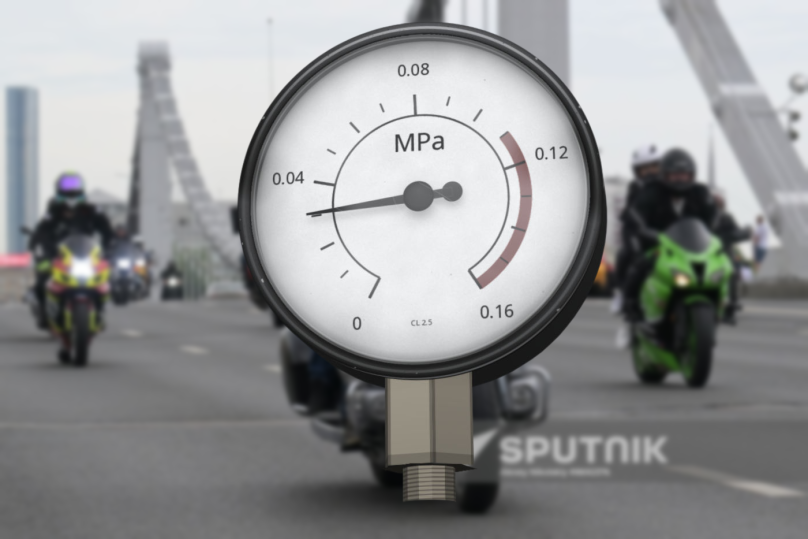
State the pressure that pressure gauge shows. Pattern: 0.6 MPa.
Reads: 0.03 MPa
